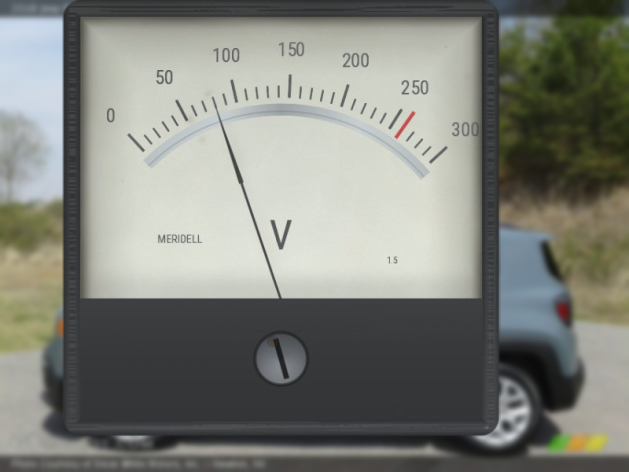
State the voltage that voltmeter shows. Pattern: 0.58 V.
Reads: 80 V
